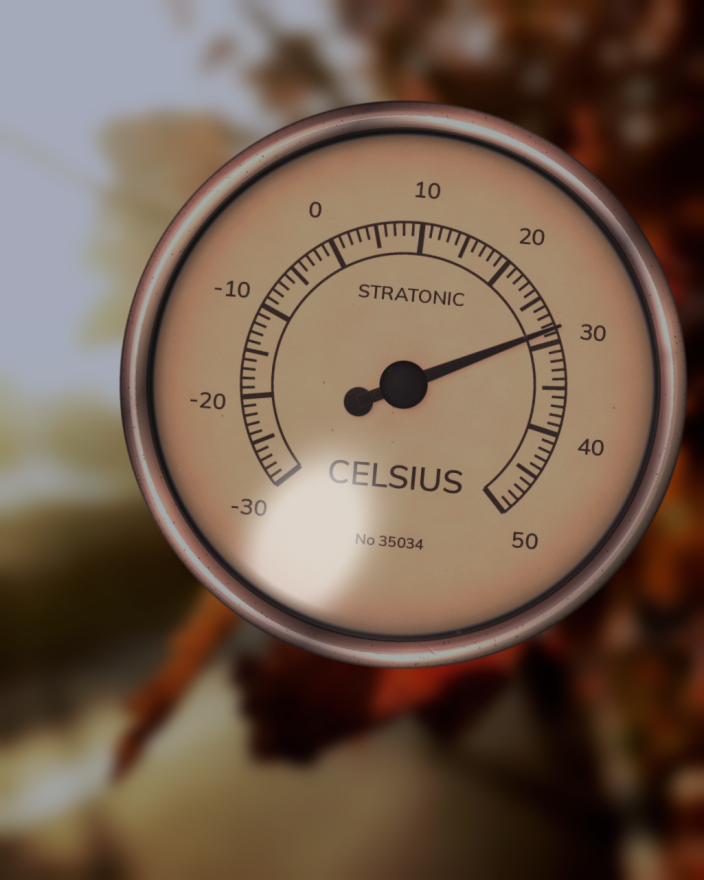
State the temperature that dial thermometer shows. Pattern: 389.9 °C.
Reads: 28.5 °C
